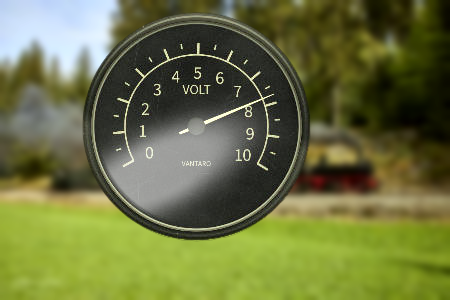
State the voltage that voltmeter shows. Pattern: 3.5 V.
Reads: 7.75 V
